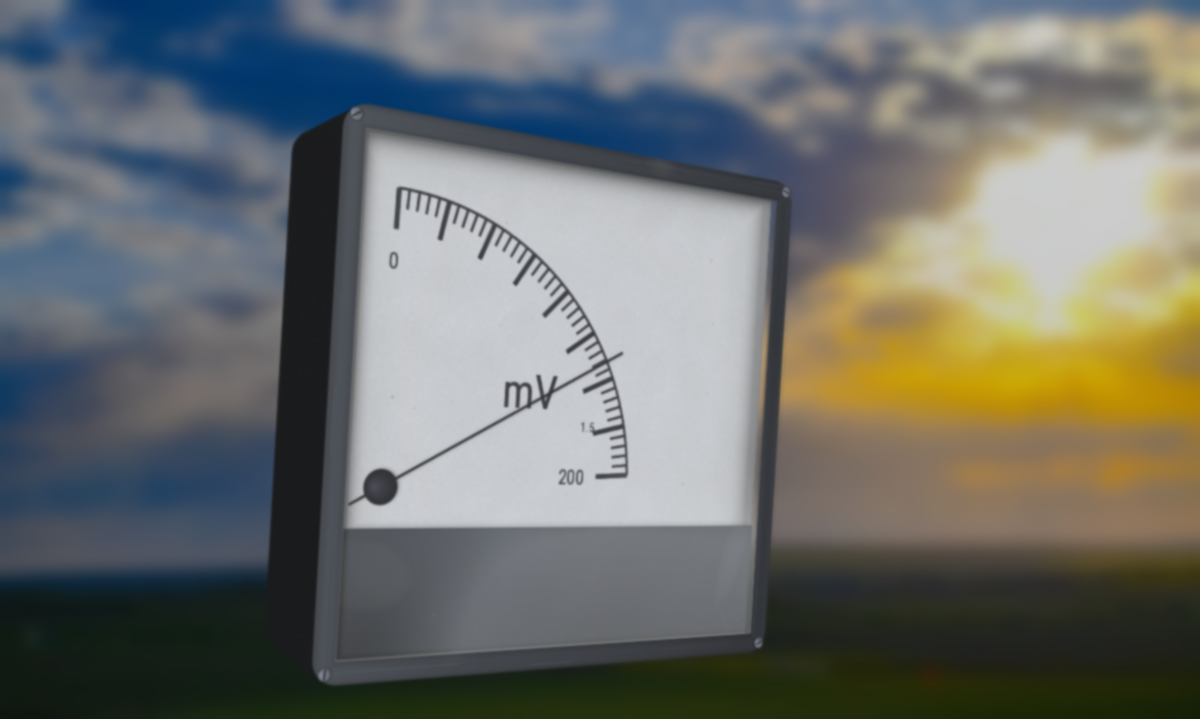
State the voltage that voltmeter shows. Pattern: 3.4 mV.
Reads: 140 mV
